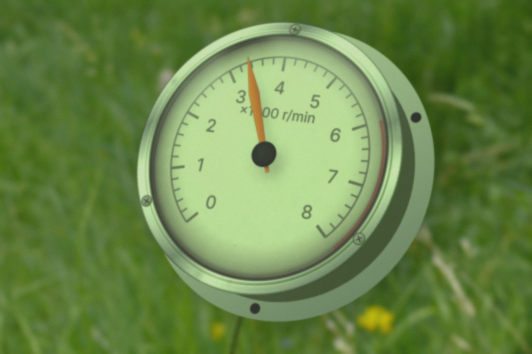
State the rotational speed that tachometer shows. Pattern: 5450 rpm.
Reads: 3400 rpm
